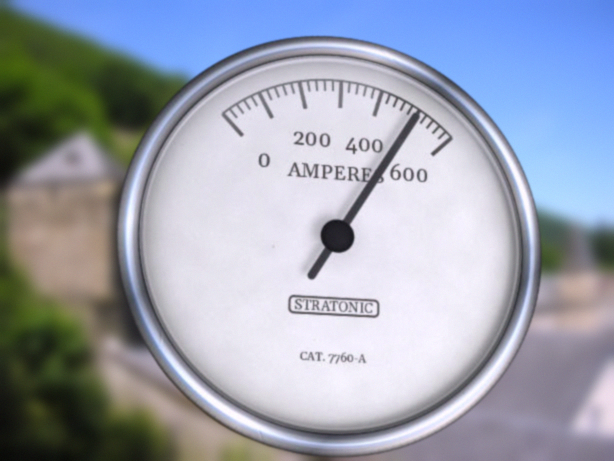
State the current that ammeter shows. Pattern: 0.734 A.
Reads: 500 A
